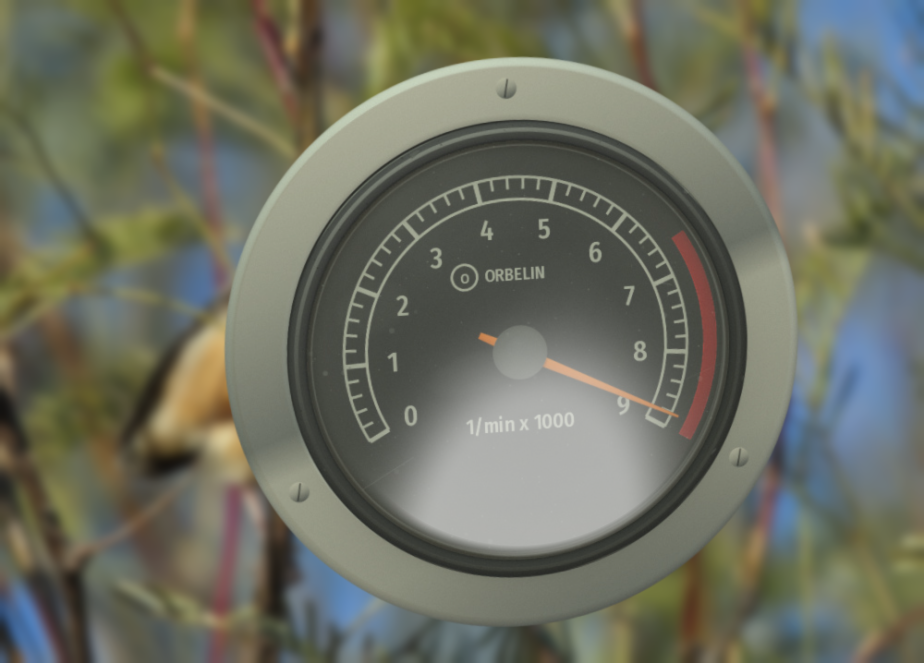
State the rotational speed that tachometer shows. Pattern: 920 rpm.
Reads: 8800 rpm
